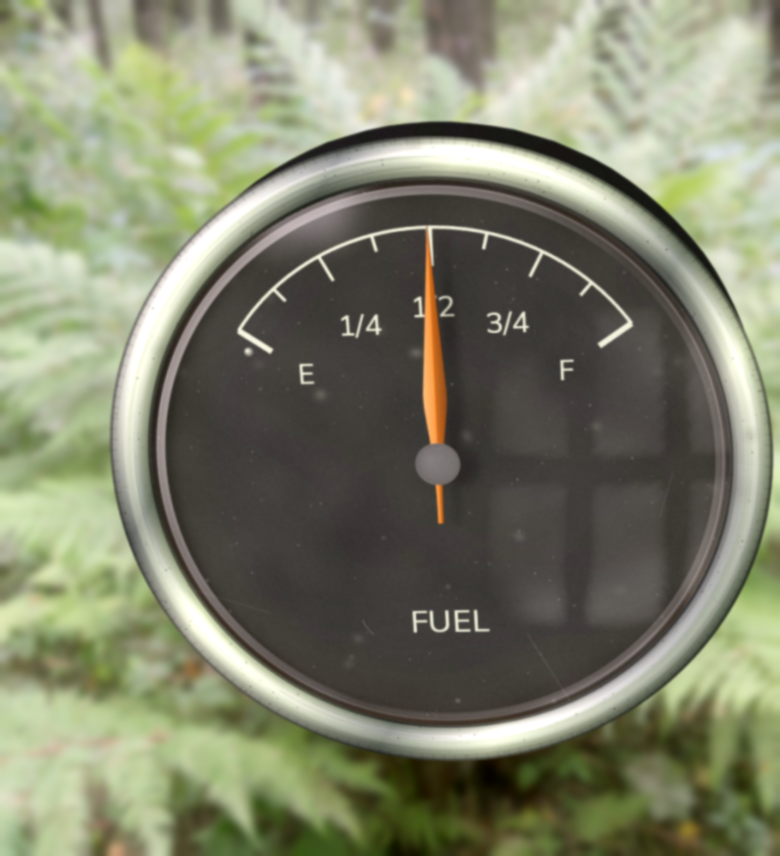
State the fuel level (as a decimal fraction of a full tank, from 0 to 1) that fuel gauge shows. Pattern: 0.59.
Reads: 0.5
